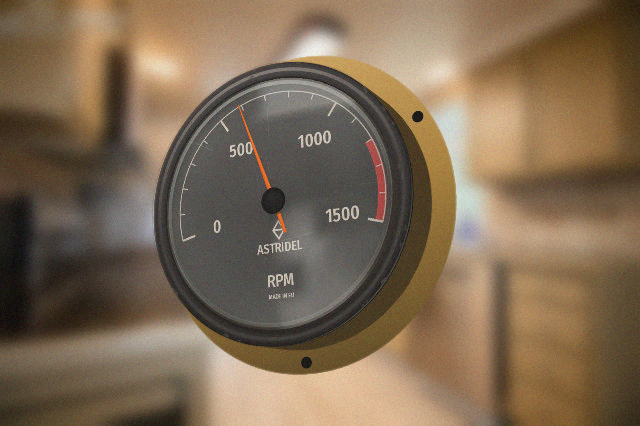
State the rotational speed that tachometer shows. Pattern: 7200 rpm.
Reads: 600 rpm
